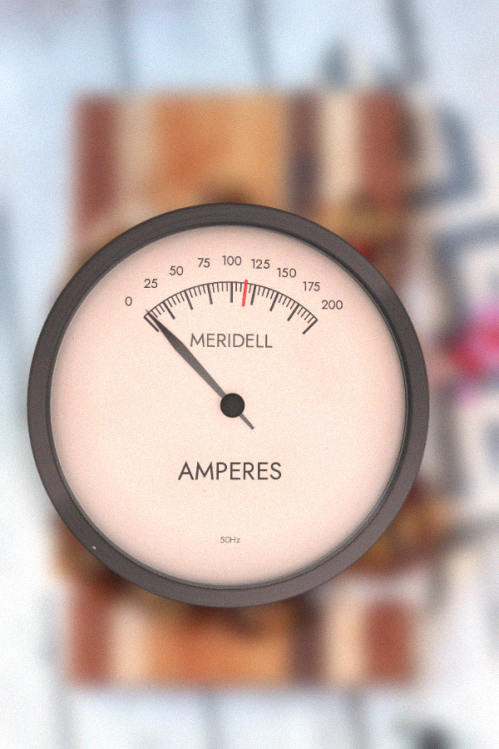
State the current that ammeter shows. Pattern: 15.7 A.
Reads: 5 A
